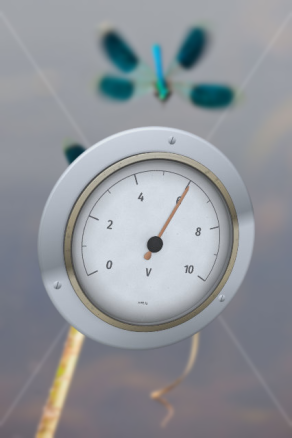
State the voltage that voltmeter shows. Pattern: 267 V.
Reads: 6 V
